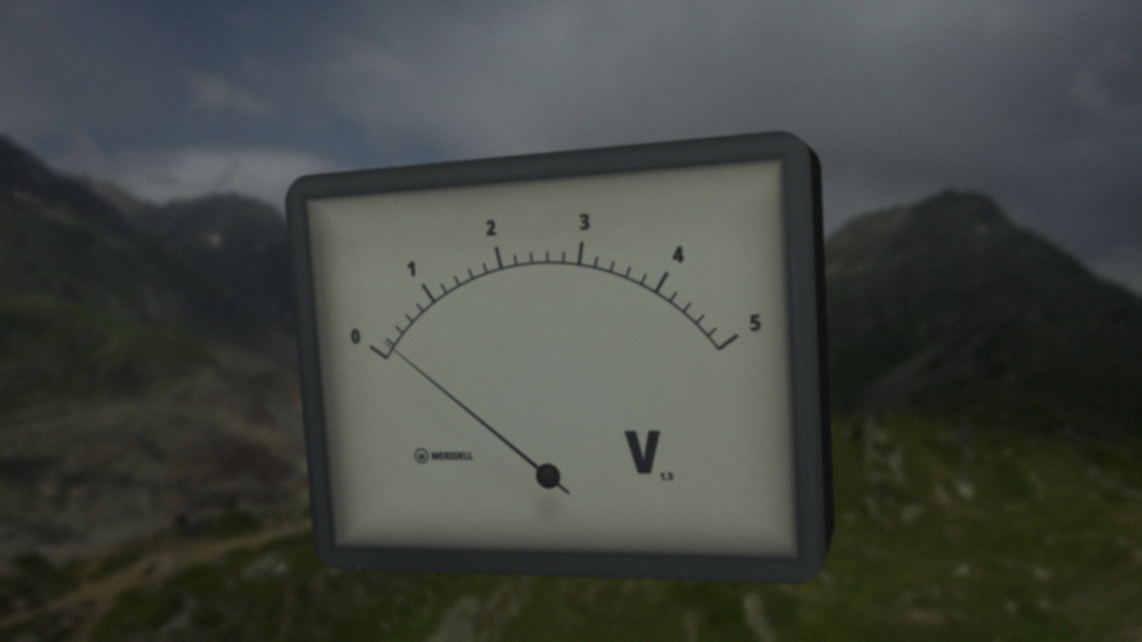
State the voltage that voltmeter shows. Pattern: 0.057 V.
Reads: 0.2 V
